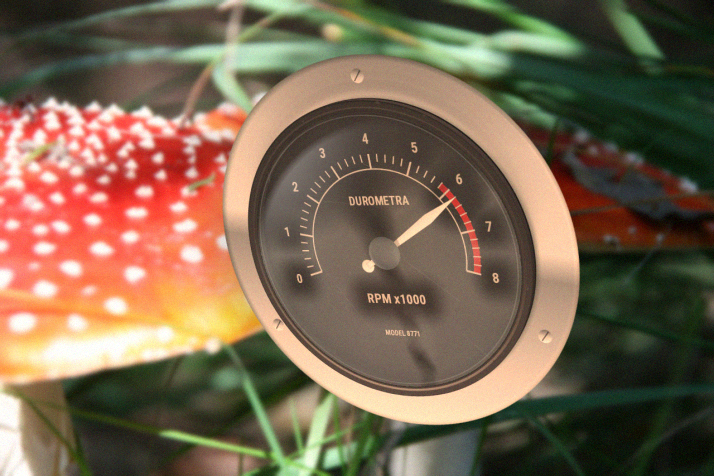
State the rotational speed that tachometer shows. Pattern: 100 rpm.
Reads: 6200 rpm
